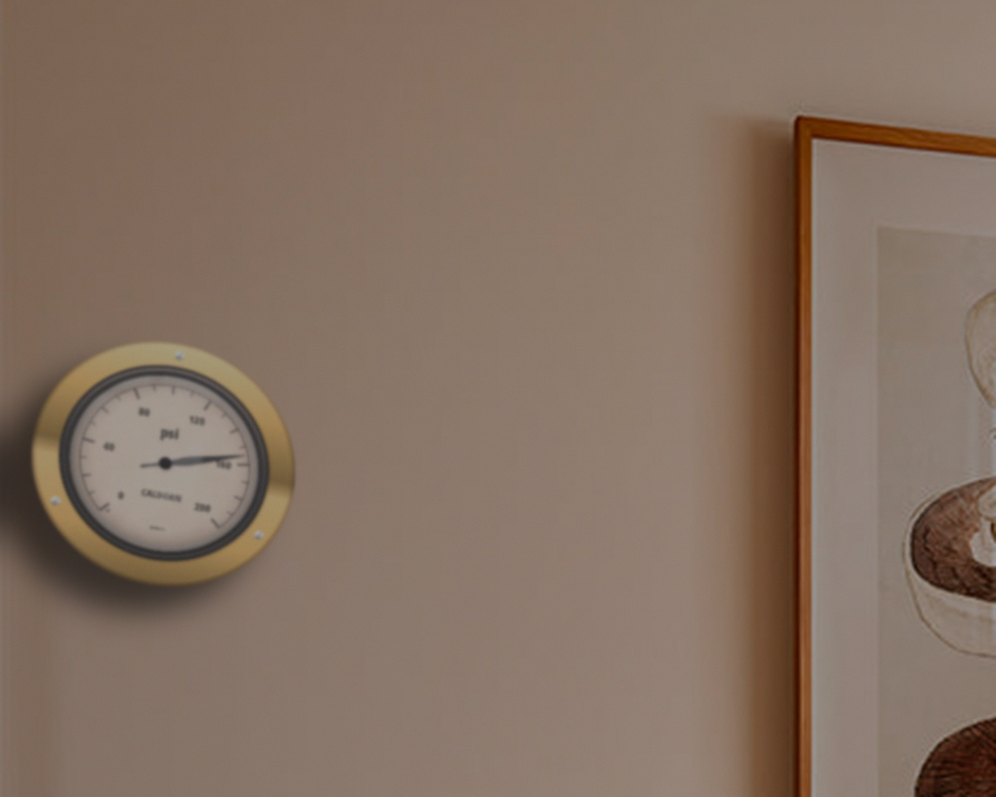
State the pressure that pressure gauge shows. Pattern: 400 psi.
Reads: 155 psi
